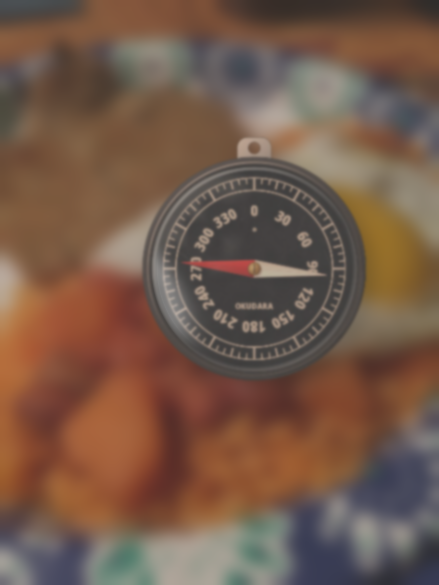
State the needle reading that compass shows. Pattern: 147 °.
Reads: 275 °
